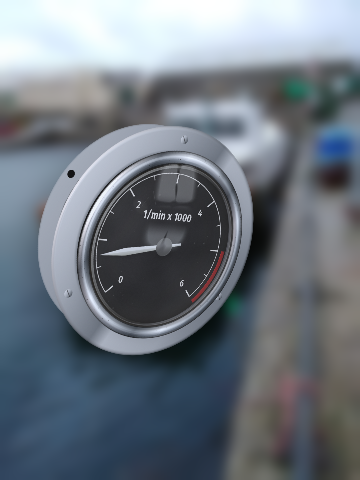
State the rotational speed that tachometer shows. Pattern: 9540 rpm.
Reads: 750 rpm
